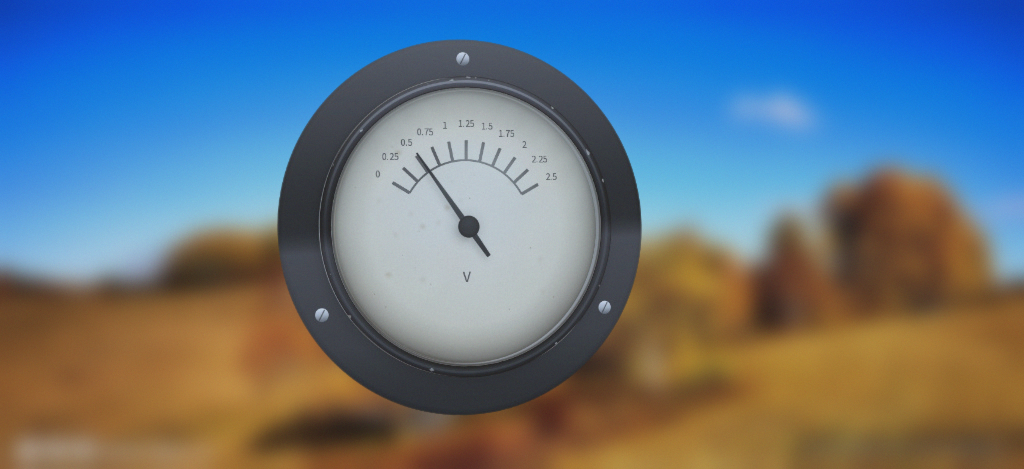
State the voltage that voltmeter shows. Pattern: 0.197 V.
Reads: 0.5 V
